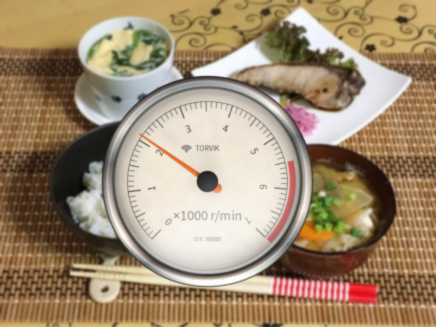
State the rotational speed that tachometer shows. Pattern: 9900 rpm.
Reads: 2100 rpm
